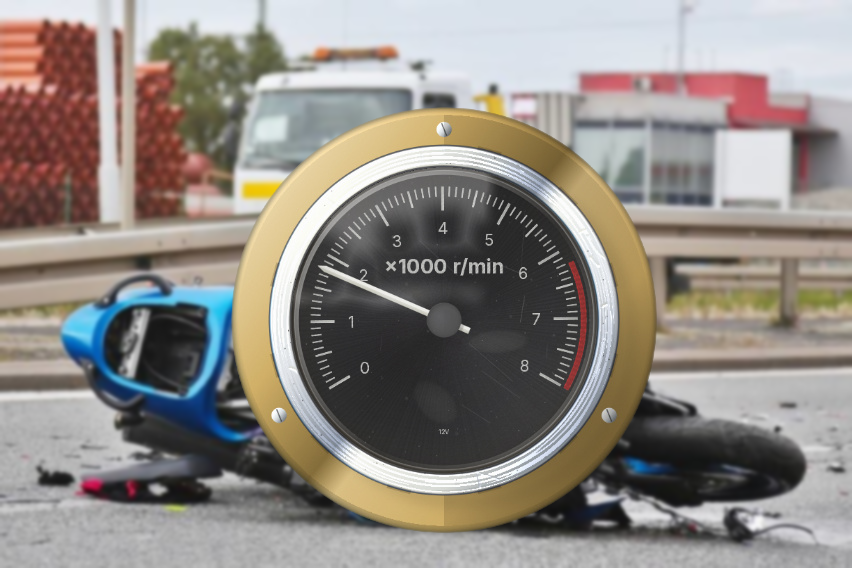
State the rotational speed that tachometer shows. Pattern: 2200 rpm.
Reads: 1800 rpm
